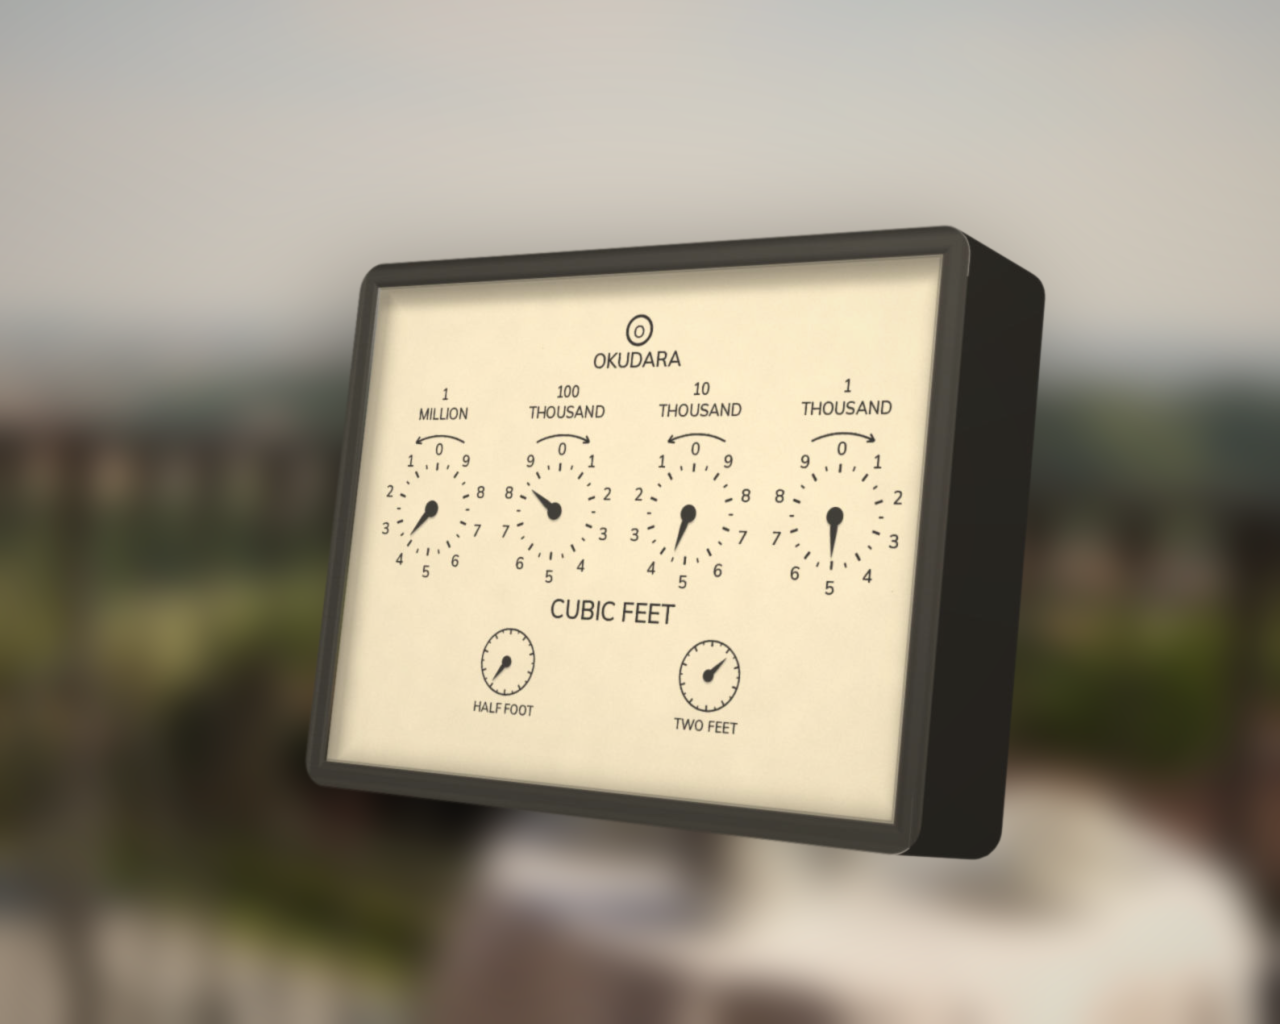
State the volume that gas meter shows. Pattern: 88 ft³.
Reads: 384500 ft³
